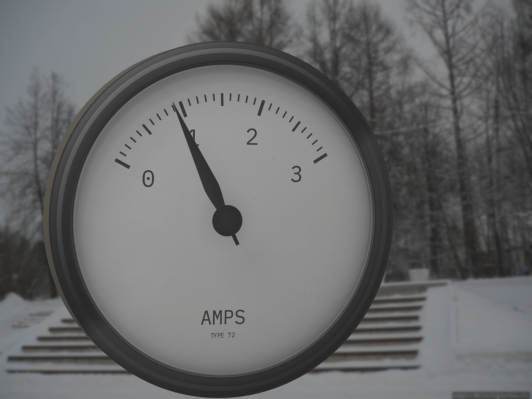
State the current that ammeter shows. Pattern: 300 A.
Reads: 0.9 A
